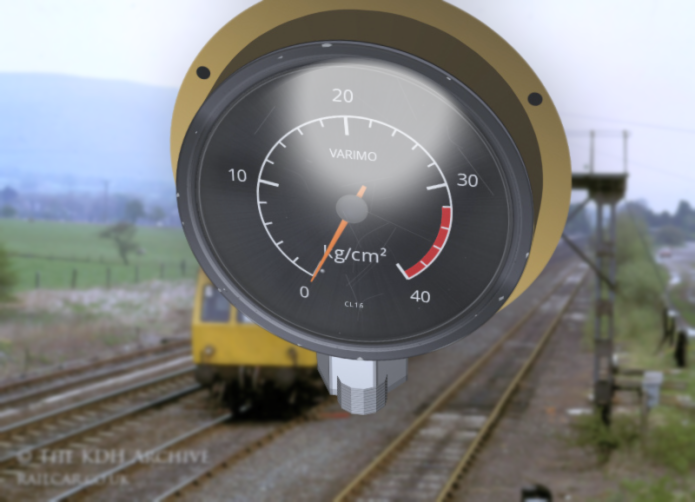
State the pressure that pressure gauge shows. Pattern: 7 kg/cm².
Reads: 0 kg/cm²
